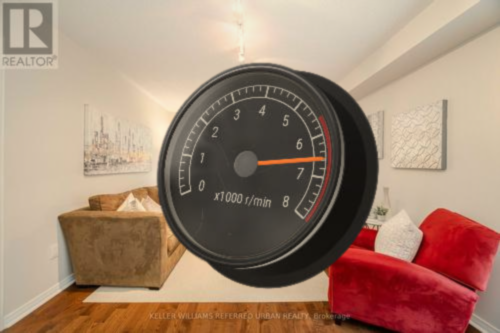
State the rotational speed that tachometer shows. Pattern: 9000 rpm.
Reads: 6600 rpm
